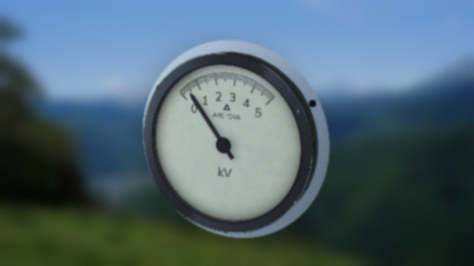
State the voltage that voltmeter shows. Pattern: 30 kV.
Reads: 0.5 kV
